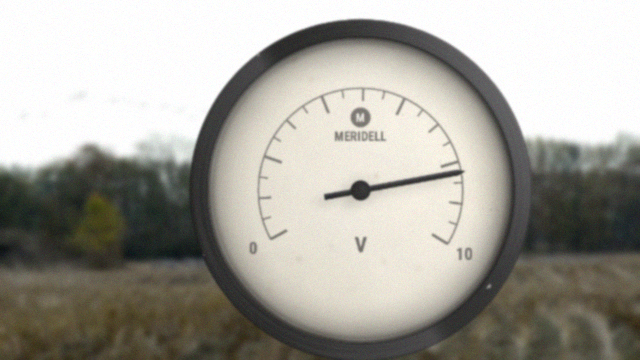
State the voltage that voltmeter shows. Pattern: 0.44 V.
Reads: 8.25 V
